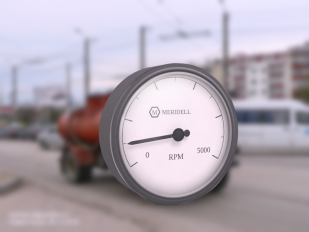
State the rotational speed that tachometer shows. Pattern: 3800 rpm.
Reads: 500 rpm
